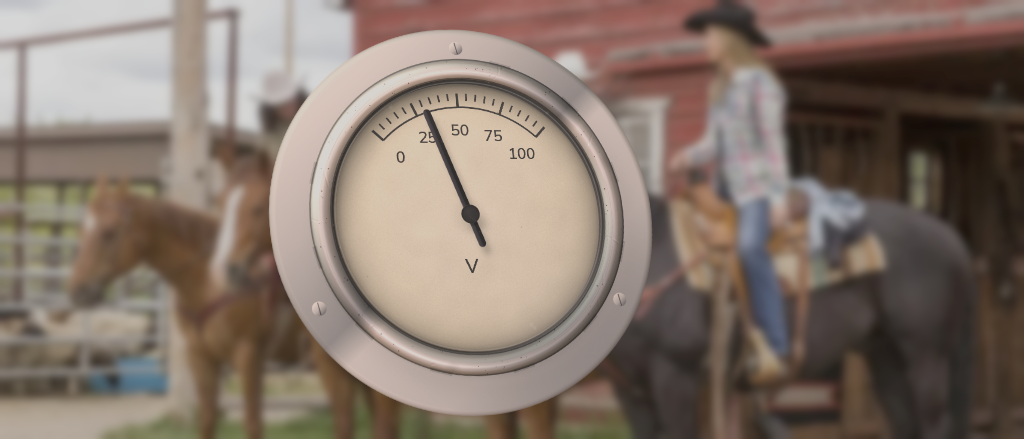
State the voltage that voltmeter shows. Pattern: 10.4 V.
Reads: 30 V
